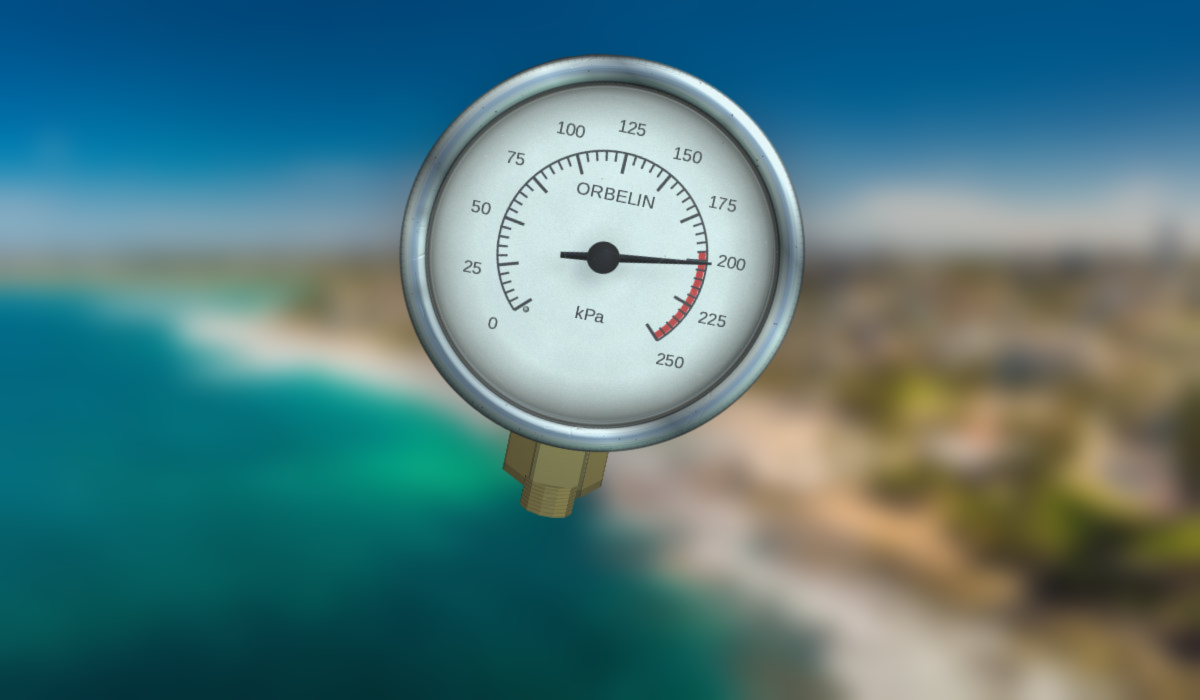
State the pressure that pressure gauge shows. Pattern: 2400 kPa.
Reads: 200 kPa
